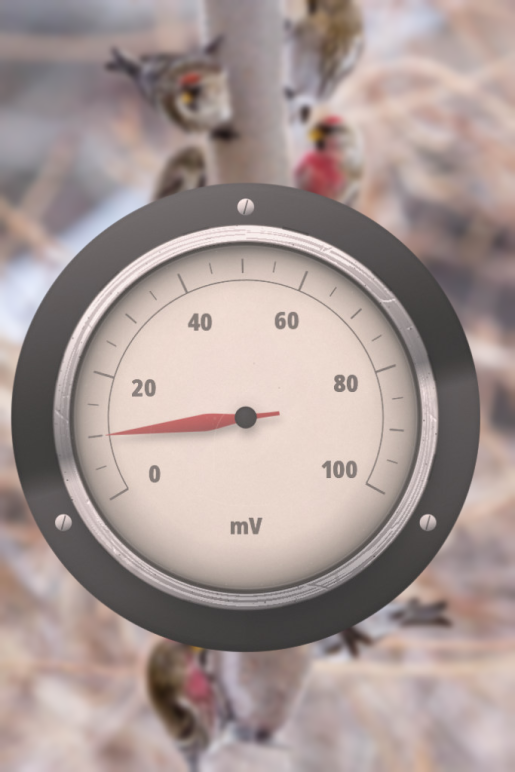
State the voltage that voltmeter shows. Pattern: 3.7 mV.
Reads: 10 mV
